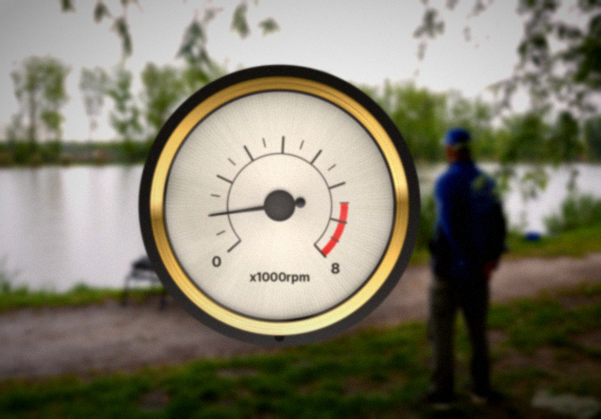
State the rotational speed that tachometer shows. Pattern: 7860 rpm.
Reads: 1000 rpm
